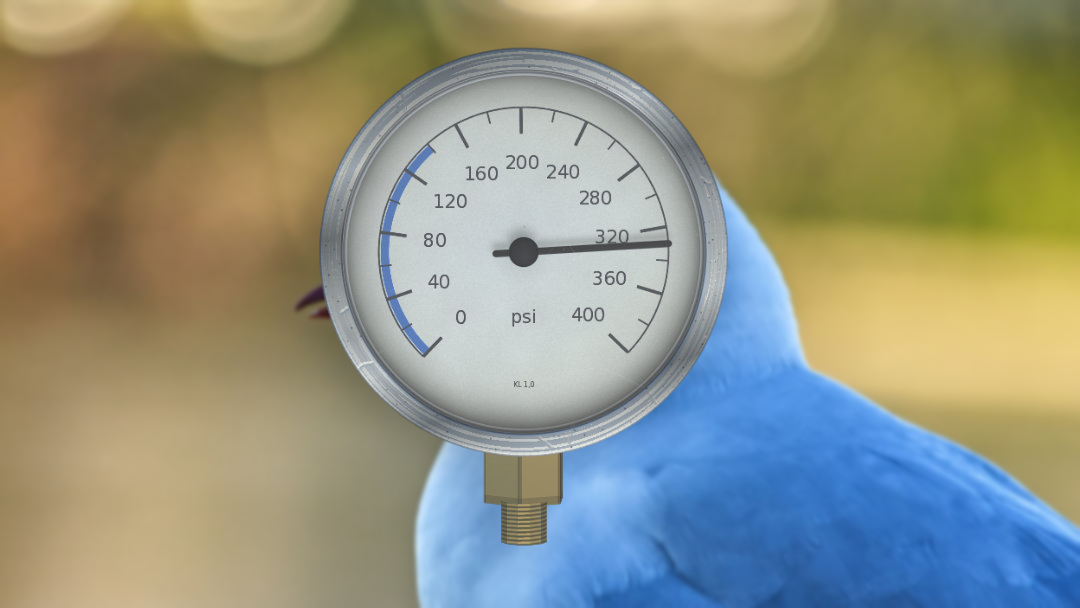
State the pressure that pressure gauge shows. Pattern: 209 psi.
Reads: 330 psi
